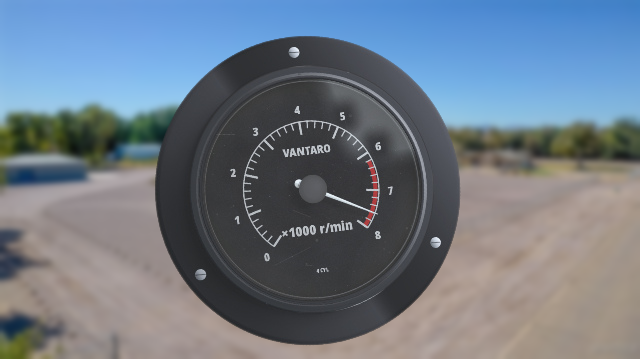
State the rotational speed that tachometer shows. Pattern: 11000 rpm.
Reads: 7600 rpm
